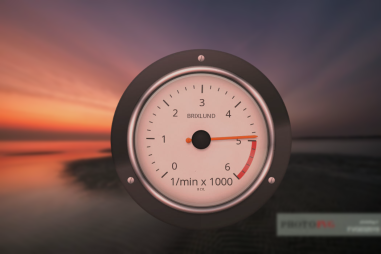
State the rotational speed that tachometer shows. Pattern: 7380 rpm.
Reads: 4900 rpm
